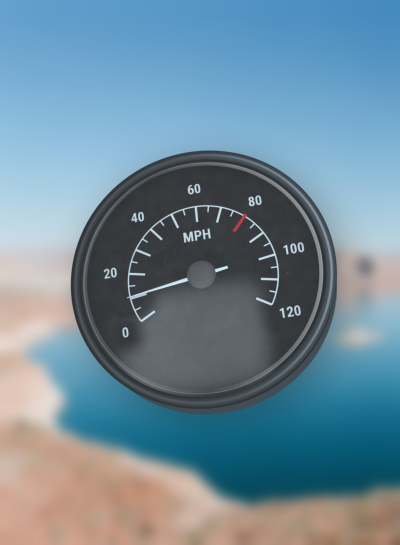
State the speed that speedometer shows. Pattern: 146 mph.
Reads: 10 mph
